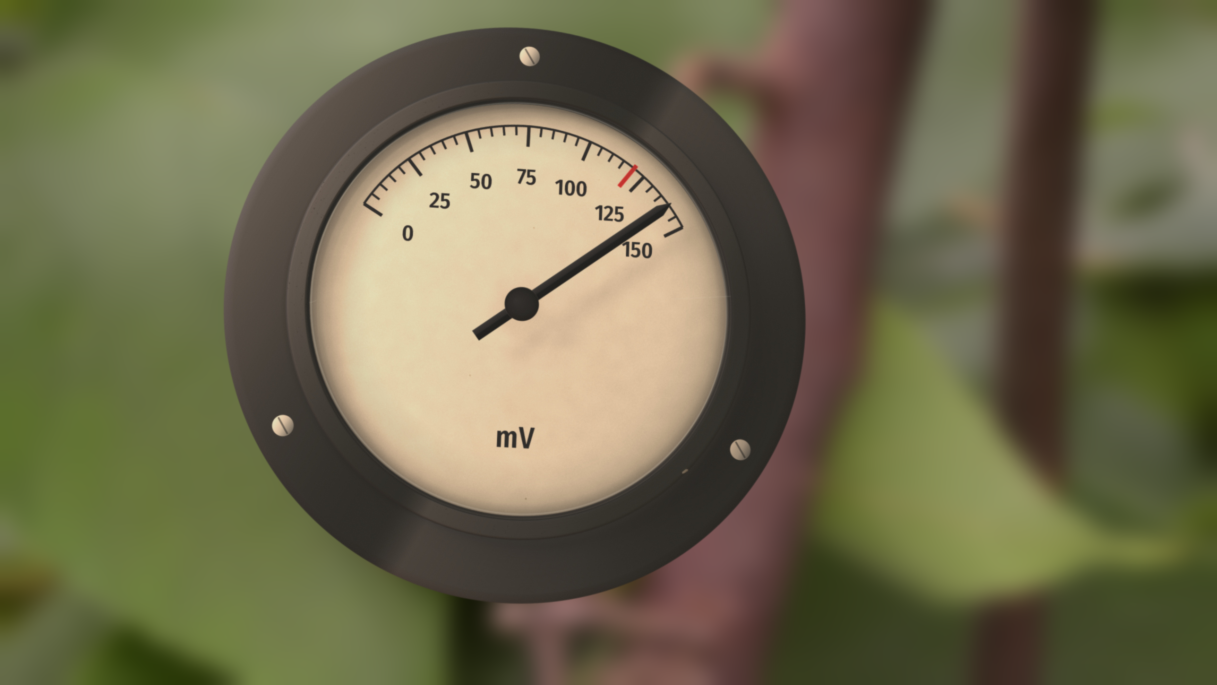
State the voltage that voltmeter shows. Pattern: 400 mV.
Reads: 140 mV
